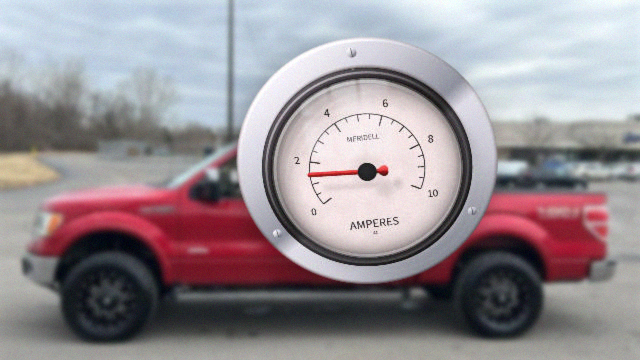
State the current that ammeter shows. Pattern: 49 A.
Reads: 1.5 A
